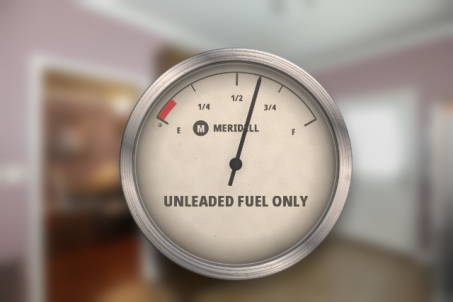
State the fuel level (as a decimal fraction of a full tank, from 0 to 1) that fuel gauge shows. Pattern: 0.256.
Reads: 0.625
